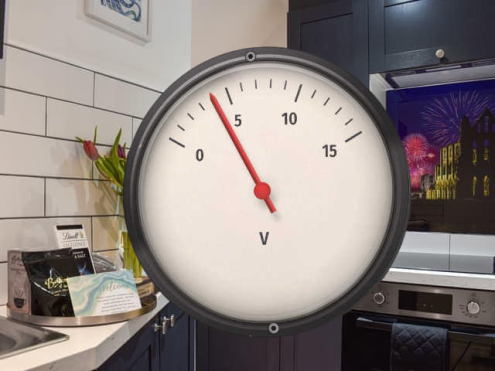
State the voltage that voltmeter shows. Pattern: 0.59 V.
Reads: 4 V
